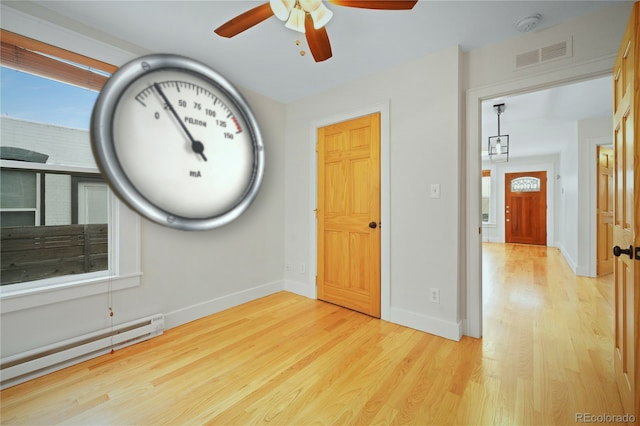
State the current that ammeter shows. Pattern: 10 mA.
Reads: 25 mA
